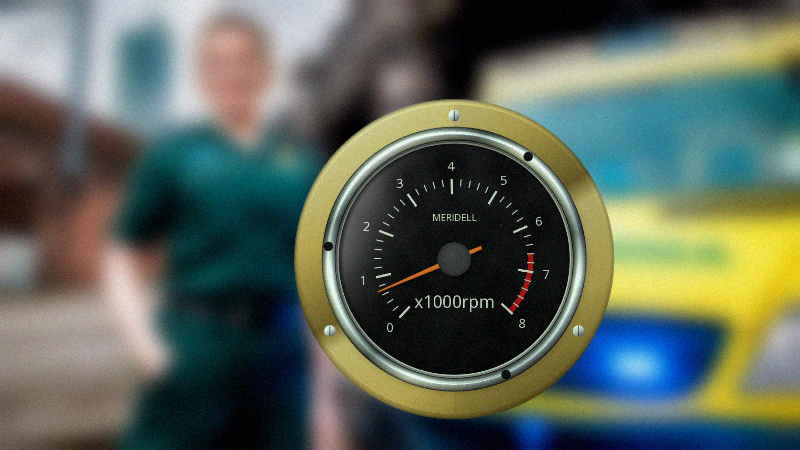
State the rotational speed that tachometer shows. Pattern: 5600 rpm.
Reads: 700 rpm
